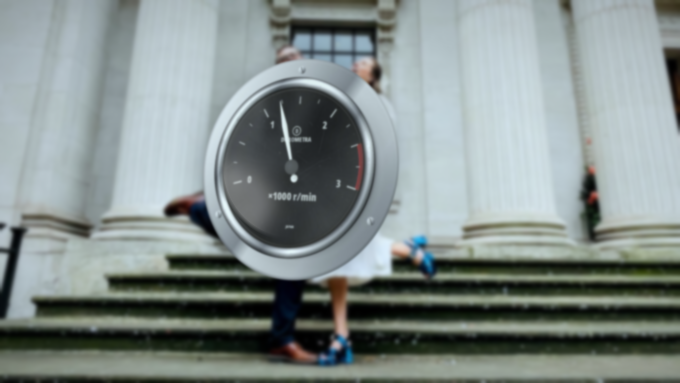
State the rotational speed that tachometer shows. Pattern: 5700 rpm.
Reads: 1250 rpm
